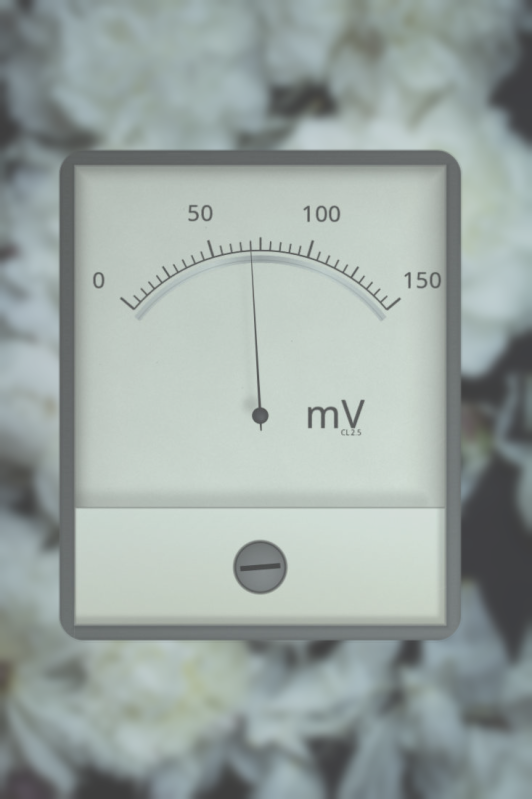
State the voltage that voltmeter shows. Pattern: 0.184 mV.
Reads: 70 mV
